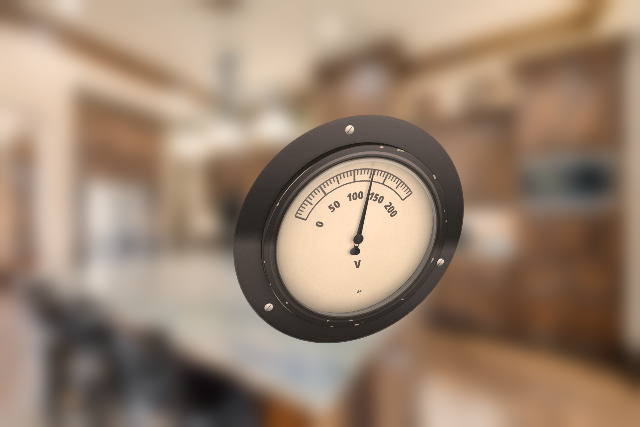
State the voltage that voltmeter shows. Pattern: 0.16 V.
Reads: 125 V
